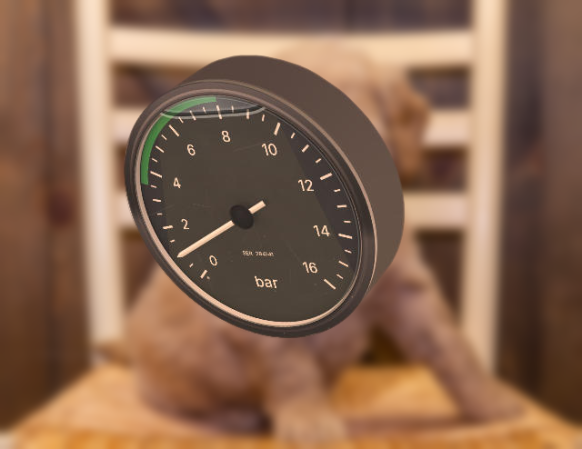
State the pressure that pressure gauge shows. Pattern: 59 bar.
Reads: 1 bar
